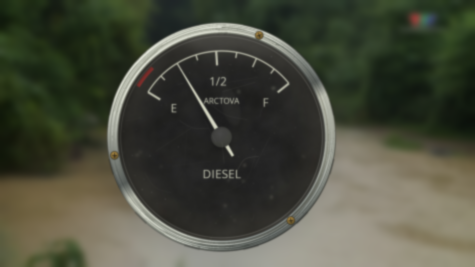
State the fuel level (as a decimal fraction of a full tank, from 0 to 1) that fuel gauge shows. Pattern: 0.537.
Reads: 0.25
